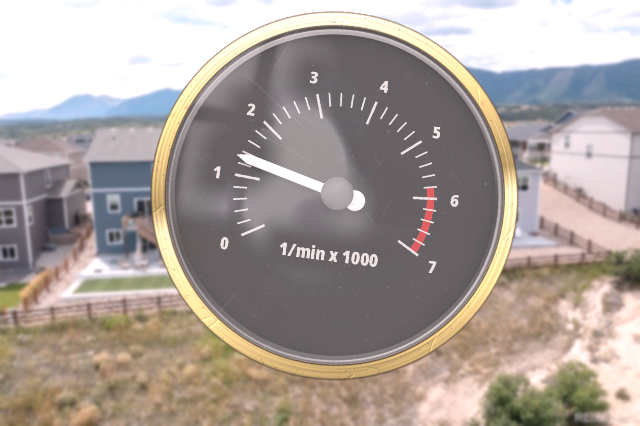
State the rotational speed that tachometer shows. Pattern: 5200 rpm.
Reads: 1300 rpm
